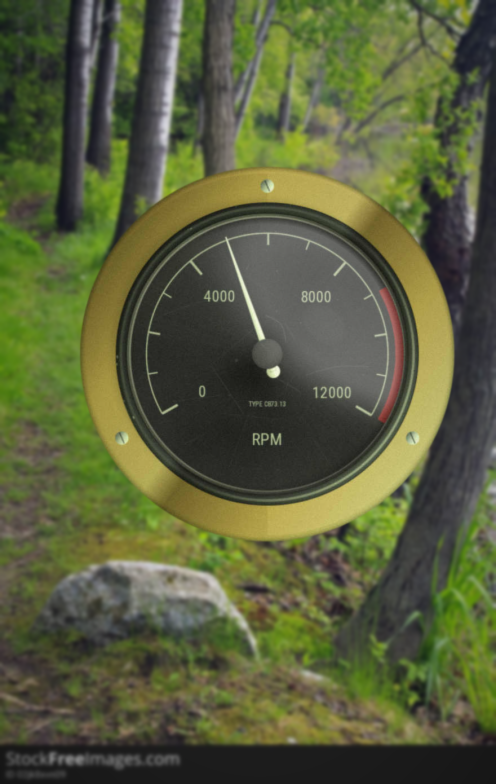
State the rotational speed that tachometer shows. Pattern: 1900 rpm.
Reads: 5000 rpm
